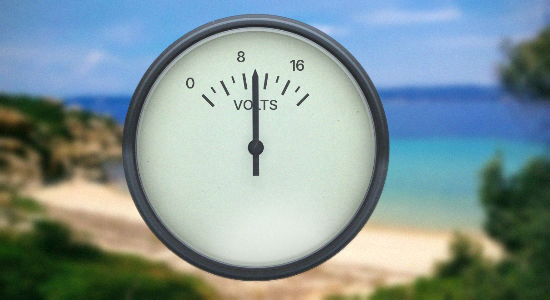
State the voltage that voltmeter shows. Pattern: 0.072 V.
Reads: 10 V
